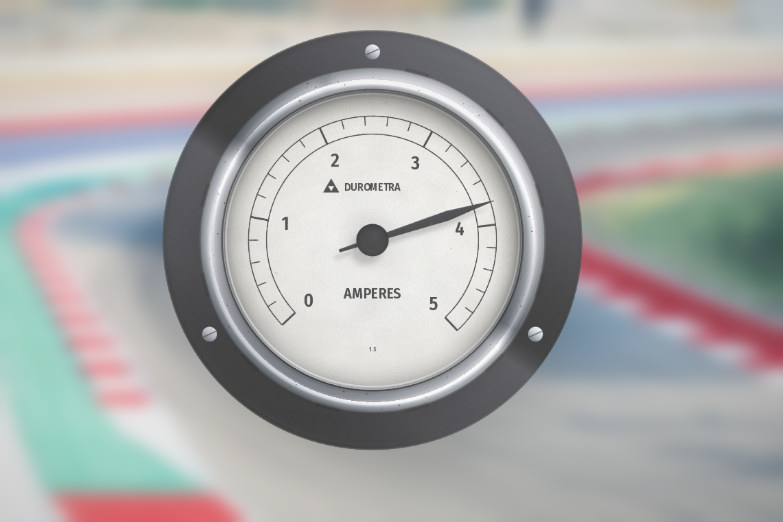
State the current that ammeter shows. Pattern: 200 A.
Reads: 3.8 A
